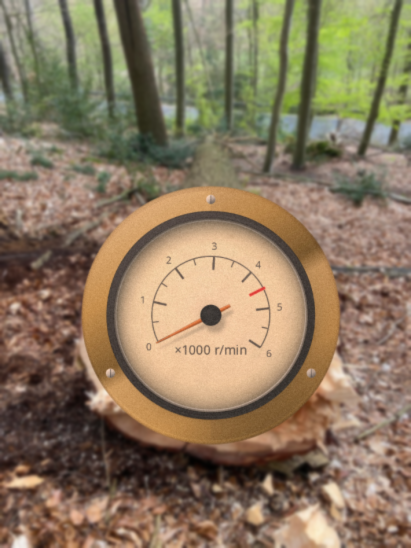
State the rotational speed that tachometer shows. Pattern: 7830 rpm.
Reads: 0 rpm
